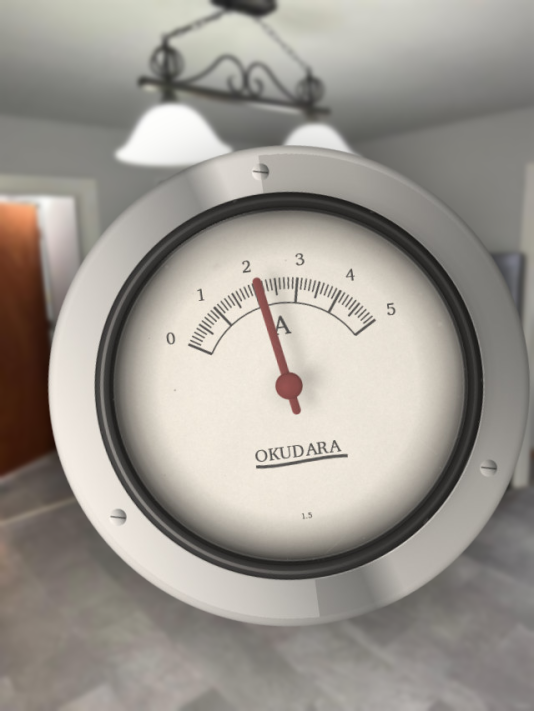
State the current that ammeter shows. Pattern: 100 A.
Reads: 2.1 A
